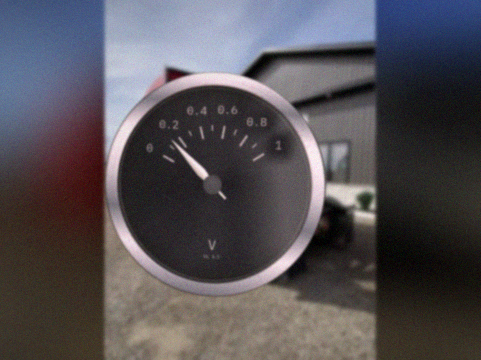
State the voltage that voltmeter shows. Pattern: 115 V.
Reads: 0.15 V
